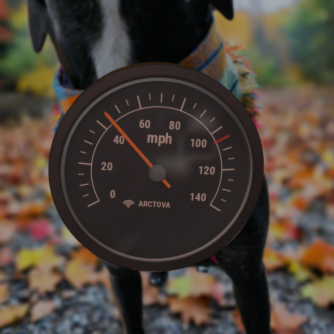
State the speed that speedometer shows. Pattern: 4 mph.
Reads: 45 mph
